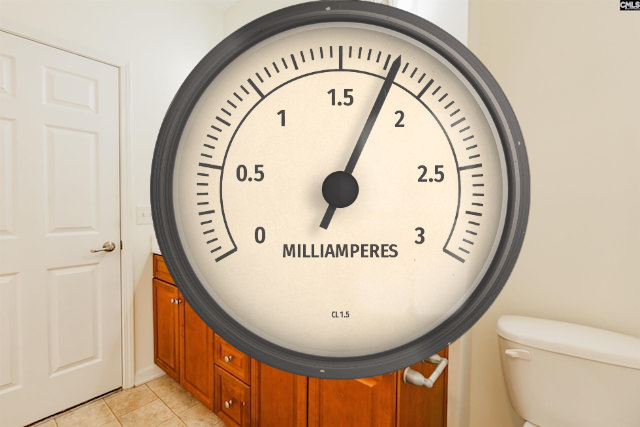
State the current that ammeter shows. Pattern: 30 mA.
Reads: 1.8 mA
